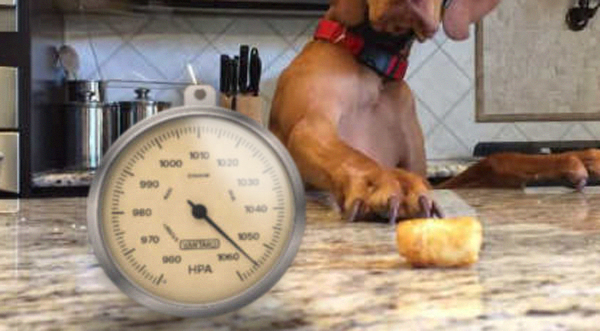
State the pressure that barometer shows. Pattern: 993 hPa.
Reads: 1055 hPa
